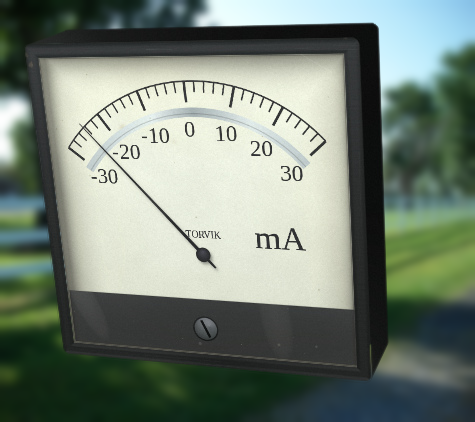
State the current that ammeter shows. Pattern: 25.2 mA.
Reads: -24 mA
